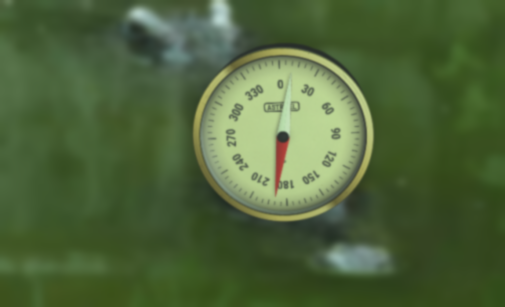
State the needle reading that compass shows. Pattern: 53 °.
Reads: 190 °
